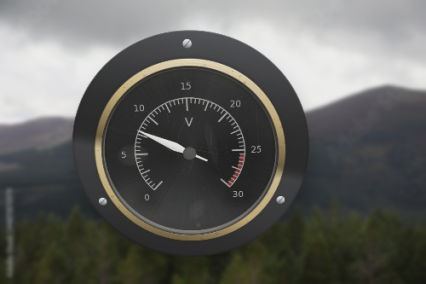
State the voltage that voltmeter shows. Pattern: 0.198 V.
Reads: 8 V
